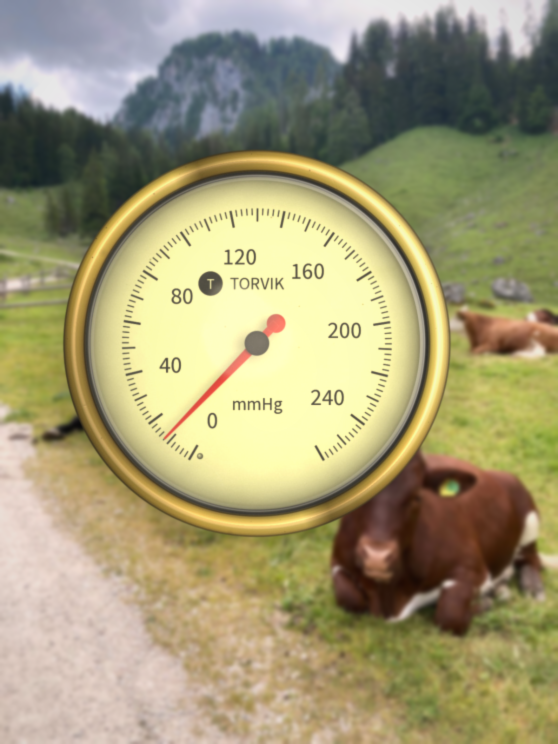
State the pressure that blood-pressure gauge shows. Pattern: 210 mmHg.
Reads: 12 mmHg
